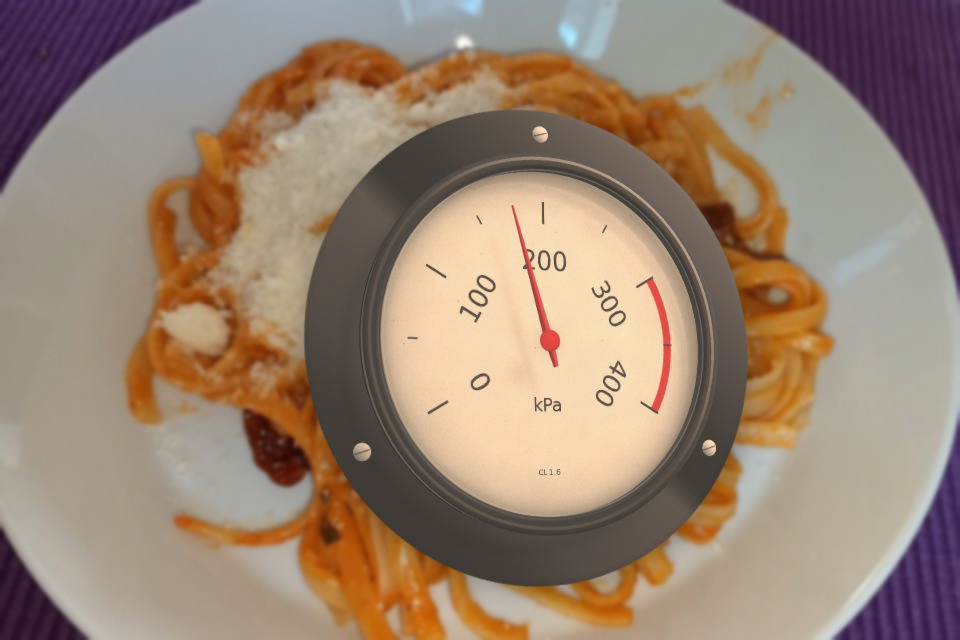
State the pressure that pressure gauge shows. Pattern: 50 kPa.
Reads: 175 kPa
